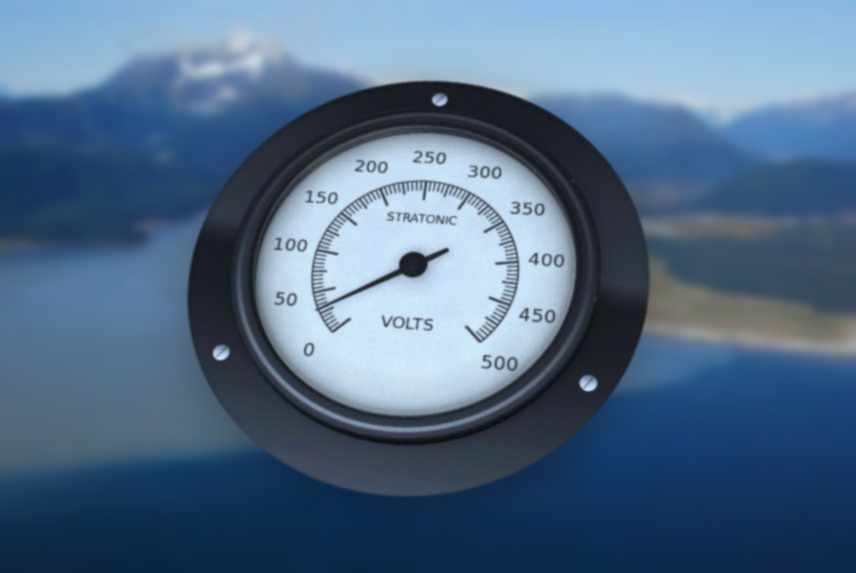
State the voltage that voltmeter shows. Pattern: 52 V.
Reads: 25 V
